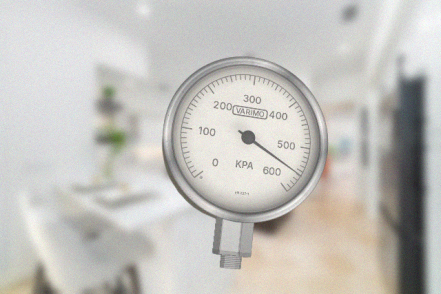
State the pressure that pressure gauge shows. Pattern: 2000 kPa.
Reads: 560 kPa
